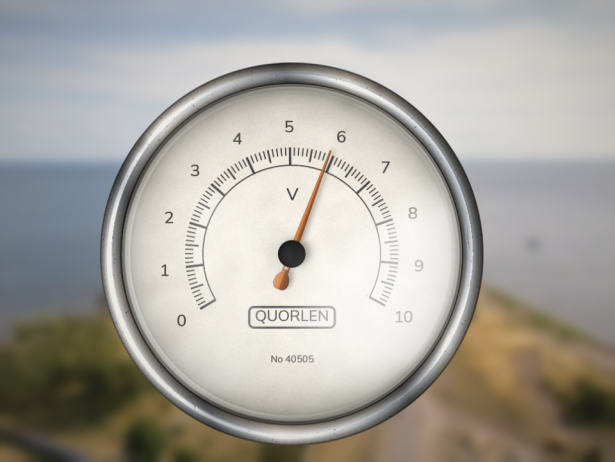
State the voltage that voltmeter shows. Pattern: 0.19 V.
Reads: 5.9 V
